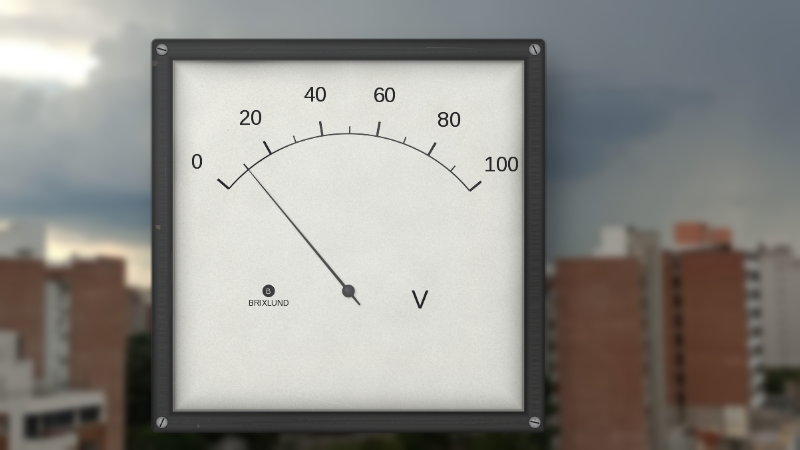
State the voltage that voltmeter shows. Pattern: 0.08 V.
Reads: 10 V
